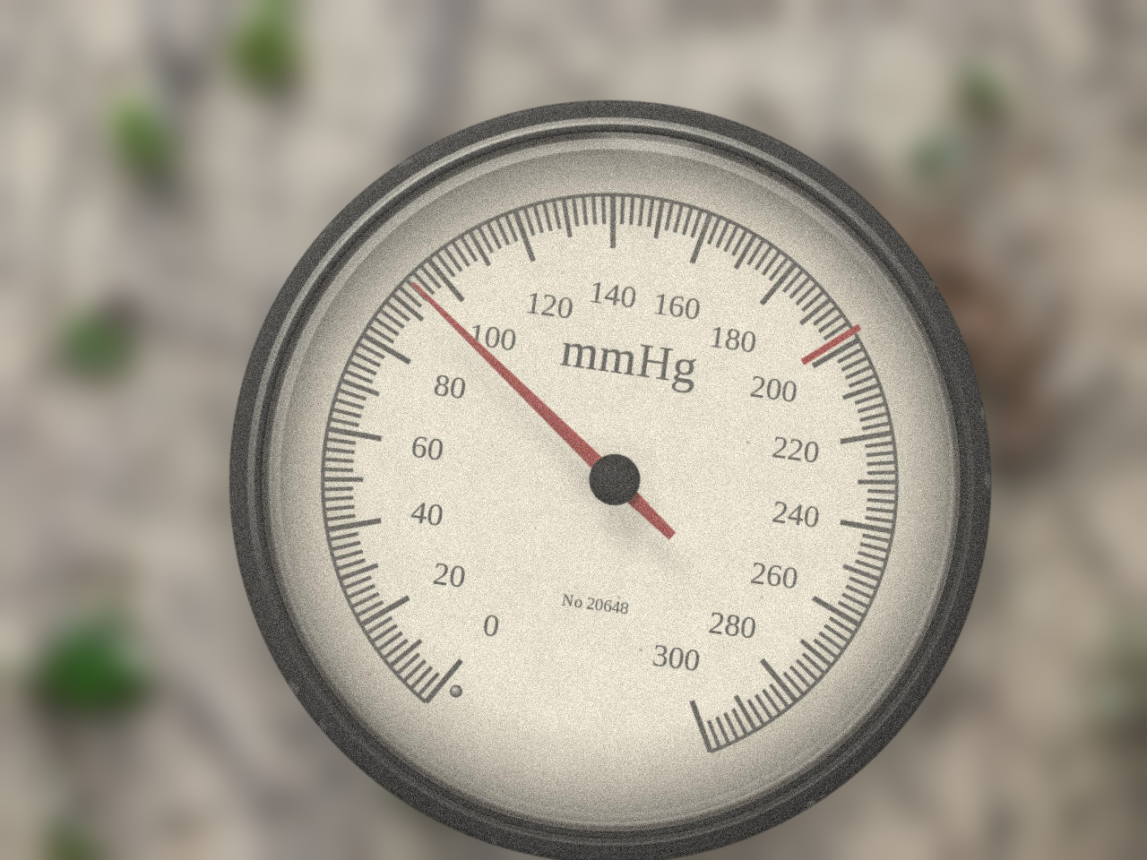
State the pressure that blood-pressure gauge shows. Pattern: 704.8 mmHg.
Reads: 94 mmHg
